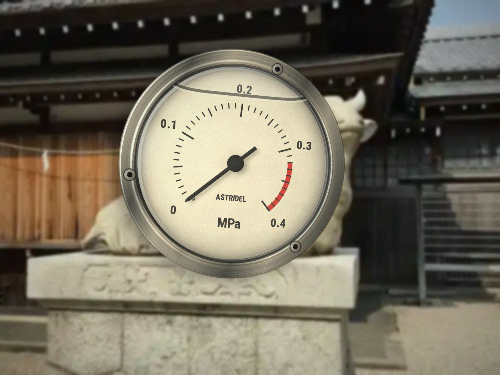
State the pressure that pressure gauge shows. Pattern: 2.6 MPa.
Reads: 0 MPa
